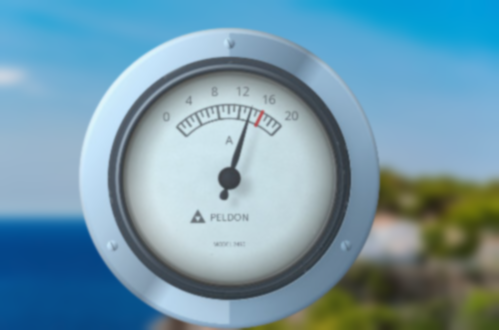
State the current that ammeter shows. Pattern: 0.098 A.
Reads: 14 A
